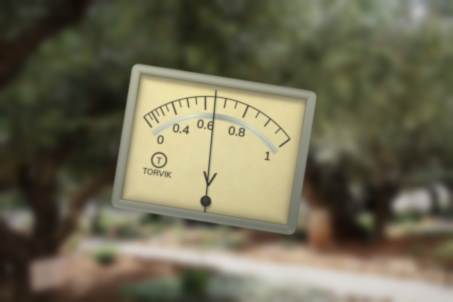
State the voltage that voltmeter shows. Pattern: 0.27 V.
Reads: 0.65 V
